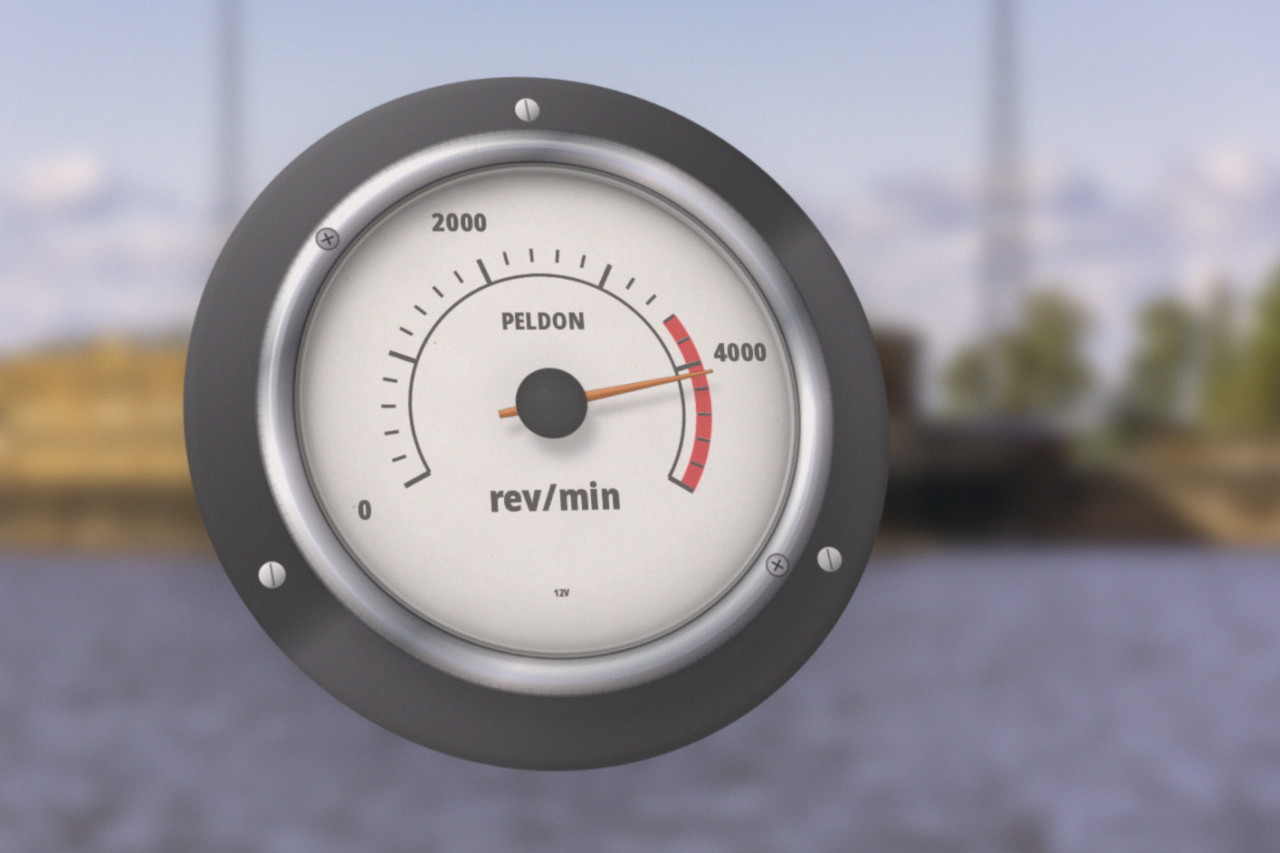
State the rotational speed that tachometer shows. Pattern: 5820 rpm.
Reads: 4100 rpm
